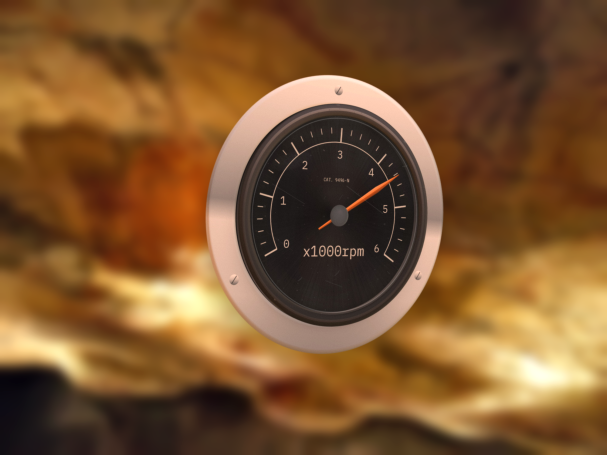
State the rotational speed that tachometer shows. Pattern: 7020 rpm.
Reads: 4400 rpm
